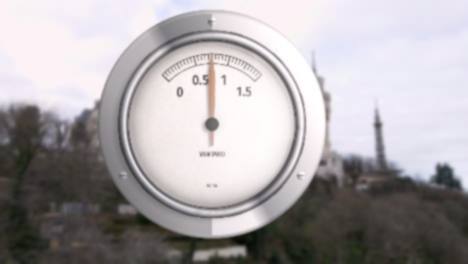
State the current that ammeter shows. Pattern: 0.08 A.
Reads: 0.75 A
